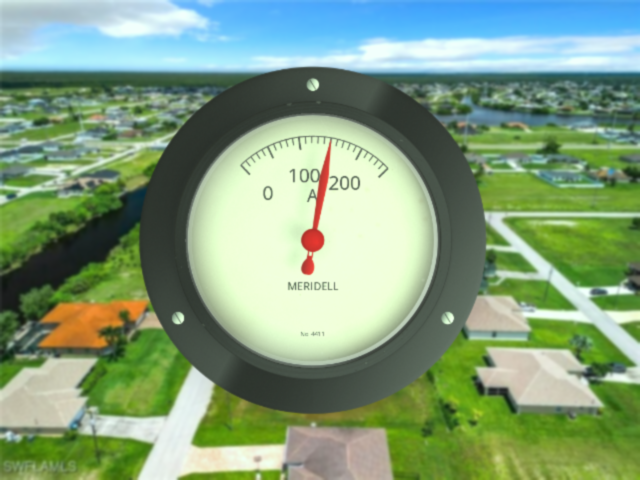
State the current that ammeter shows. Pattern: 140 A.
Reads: 150 A
